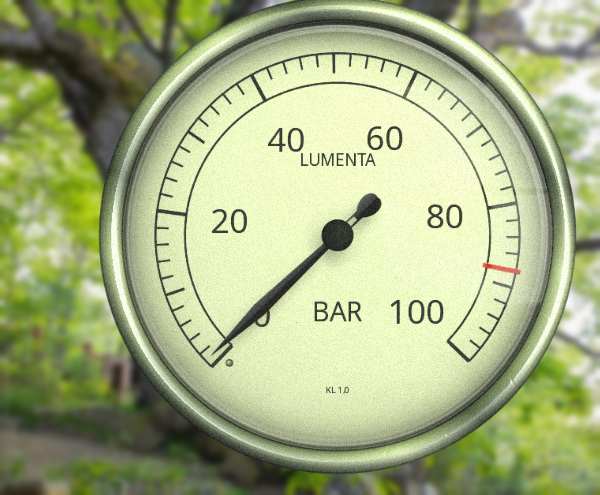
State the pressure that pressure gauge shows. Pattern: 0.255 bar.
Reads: 1 bar
